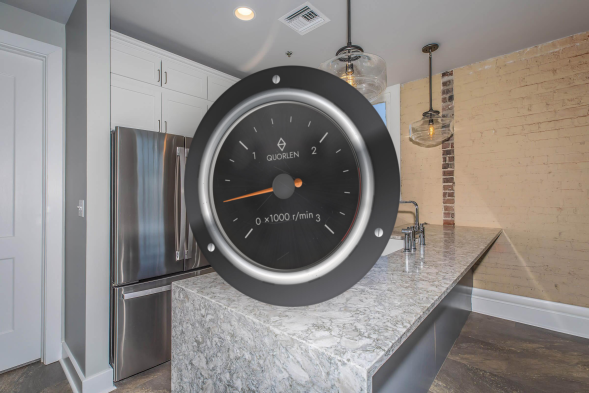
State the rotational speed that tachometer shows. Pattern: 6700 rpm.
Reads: 400 rpm
